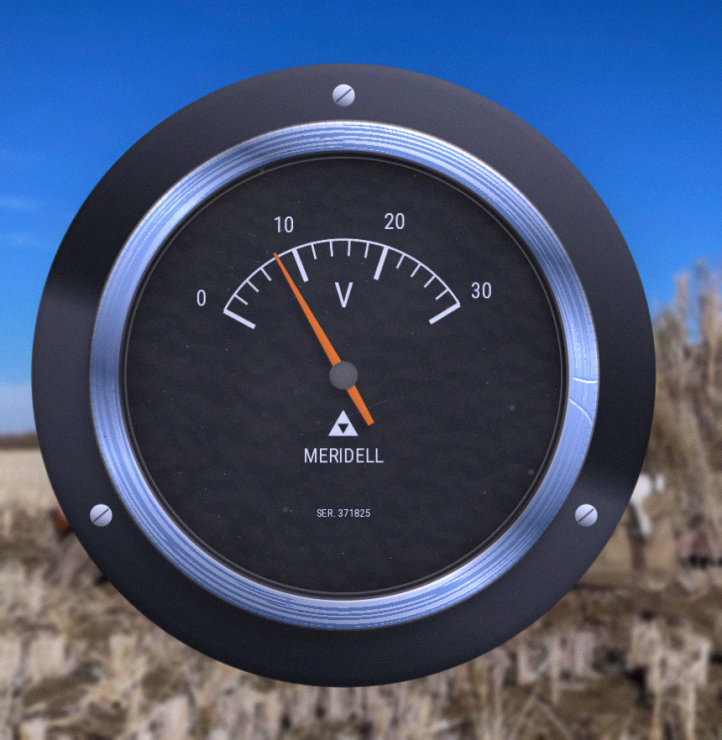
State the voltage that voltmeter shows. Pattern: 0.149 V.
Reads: 8 V
